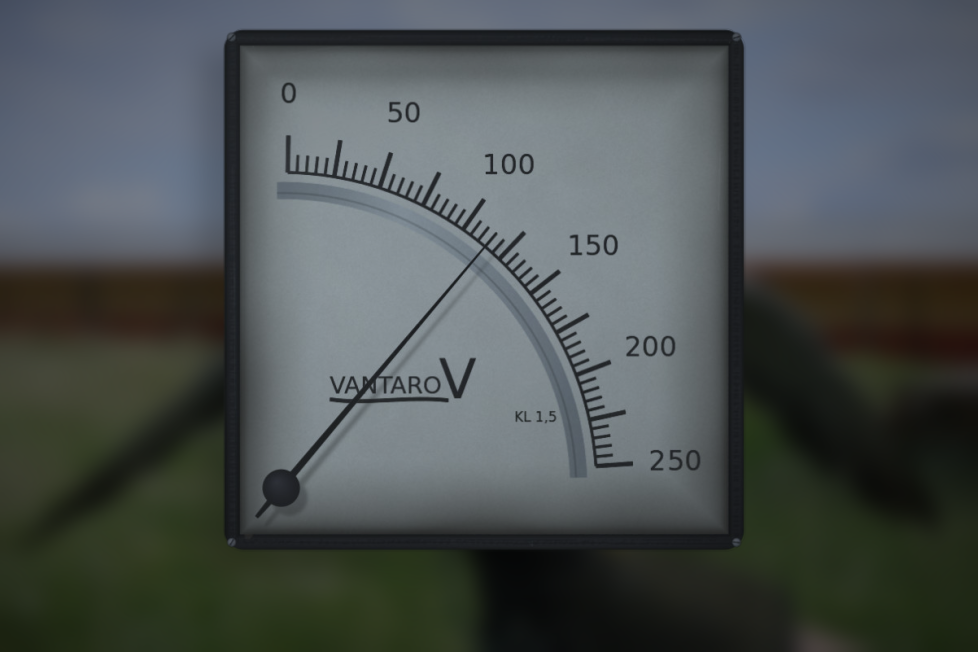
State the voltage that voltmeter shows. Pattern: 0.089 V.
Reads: 115 V
